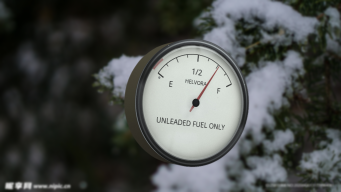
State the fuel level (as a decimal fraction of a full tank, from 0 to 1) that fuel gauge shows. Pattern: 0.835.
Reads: 0.75
